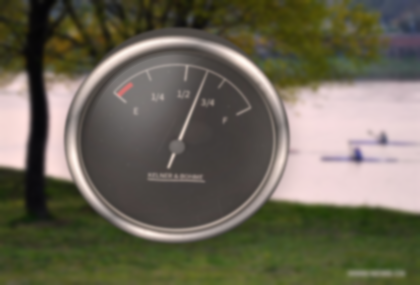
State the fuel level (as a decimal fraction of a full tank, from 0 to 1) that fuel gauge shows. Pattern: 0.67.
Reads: 0.625
